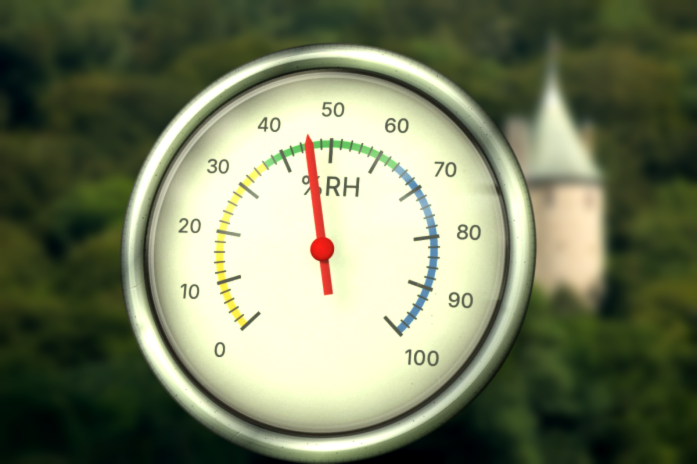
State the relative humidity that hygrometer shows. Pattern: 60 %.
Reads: 46 %
